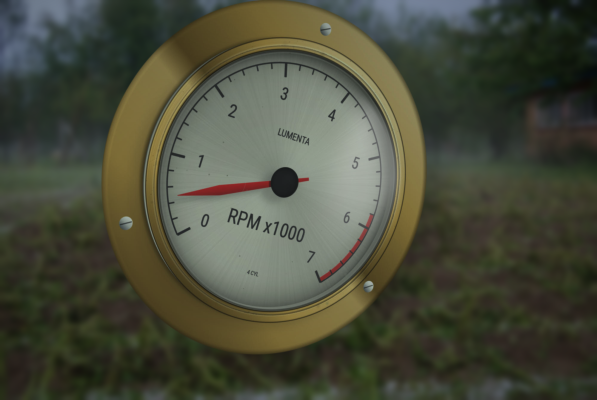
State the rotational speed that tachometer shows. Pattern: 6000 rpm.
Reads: 500 rpm
